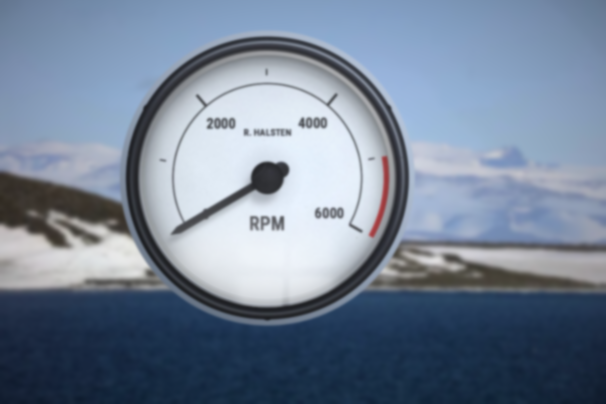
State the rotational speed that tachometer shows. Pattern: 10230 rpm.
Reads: 0 rpm
